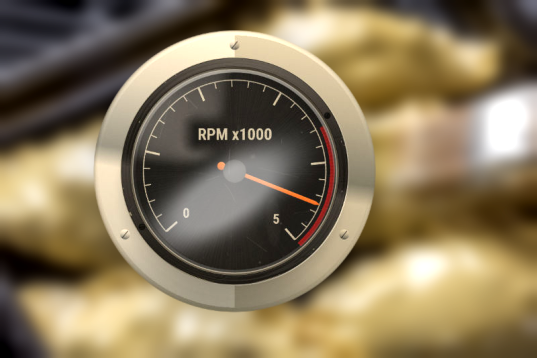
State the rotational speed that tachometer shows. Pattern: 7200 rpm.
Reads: 4500 rpm
